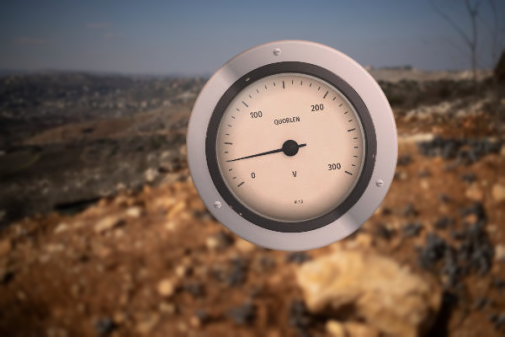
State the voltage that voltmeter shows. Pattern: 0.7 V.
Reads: 30 V
